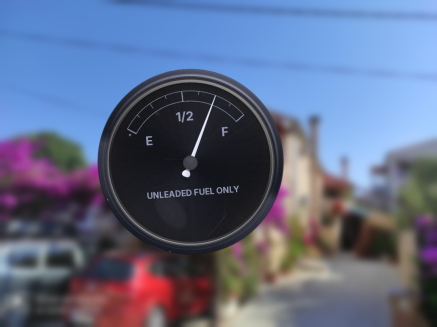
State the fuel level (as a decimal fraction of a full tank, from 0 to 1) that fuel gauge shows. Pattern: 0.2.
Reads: 0.75
